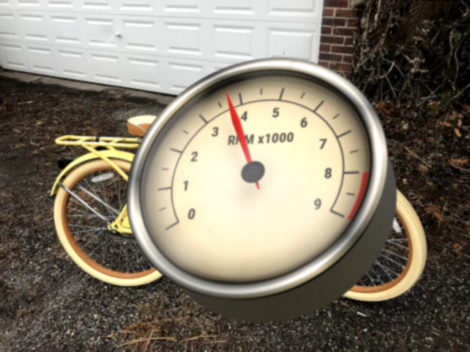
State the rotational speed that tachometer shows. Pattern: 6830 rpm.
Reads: 3750 rpm
